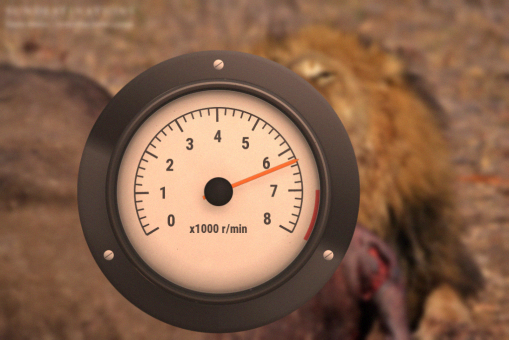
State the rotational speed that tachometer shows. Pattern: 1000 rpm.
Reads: 6300 rpm
